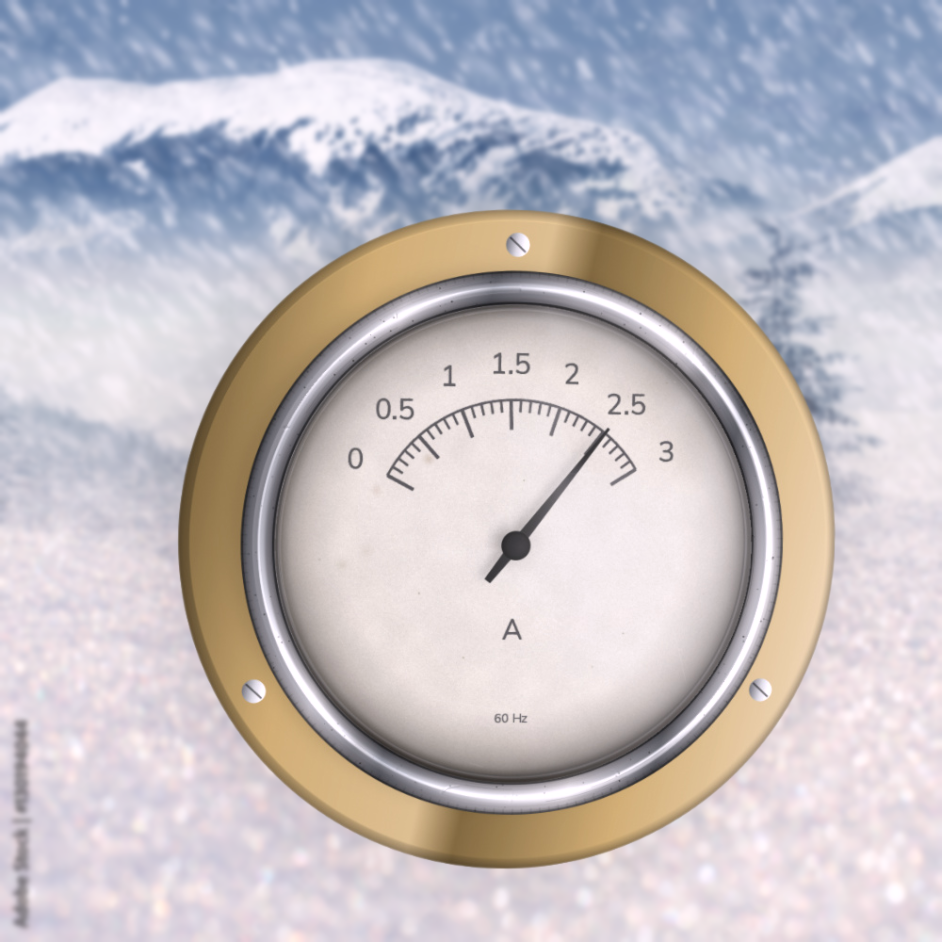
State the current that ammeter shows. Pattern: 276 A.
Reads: 2.5 A
